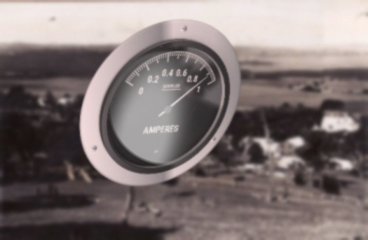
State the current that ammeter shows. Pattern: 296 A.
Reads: 0.9 A
